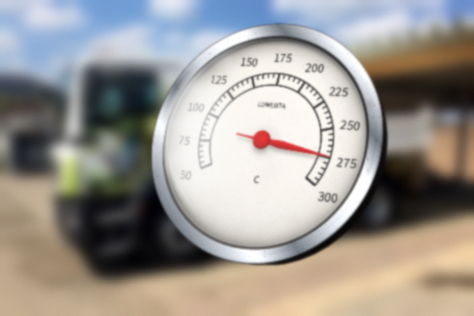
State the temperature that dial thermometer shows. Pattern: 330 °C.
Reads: 275 °C
